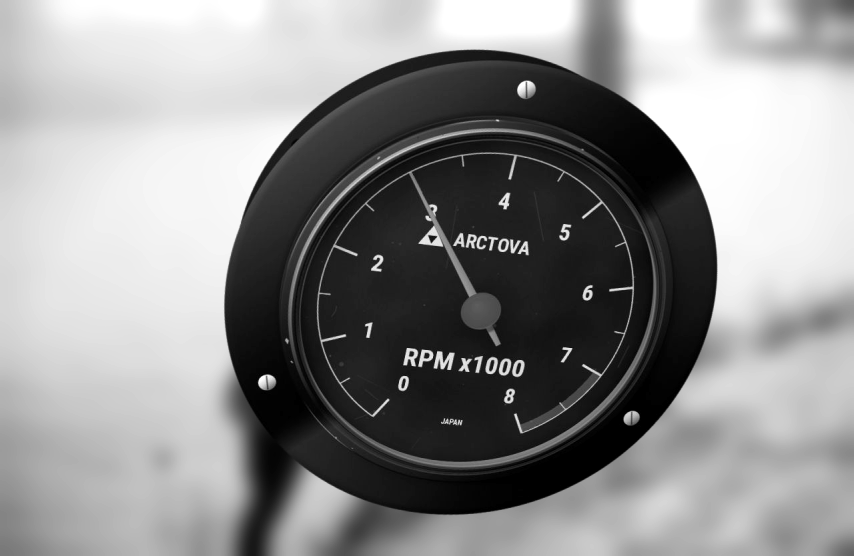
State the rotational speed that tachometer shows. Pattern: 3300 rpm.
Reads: 3000 rpm
